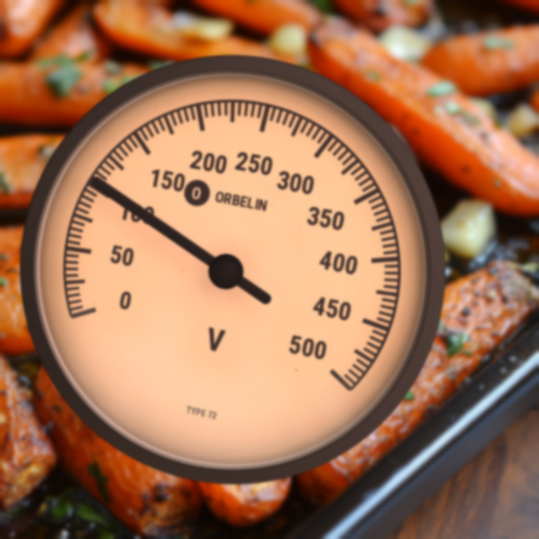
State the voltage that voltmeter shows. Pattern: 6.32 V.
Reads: 105 V
